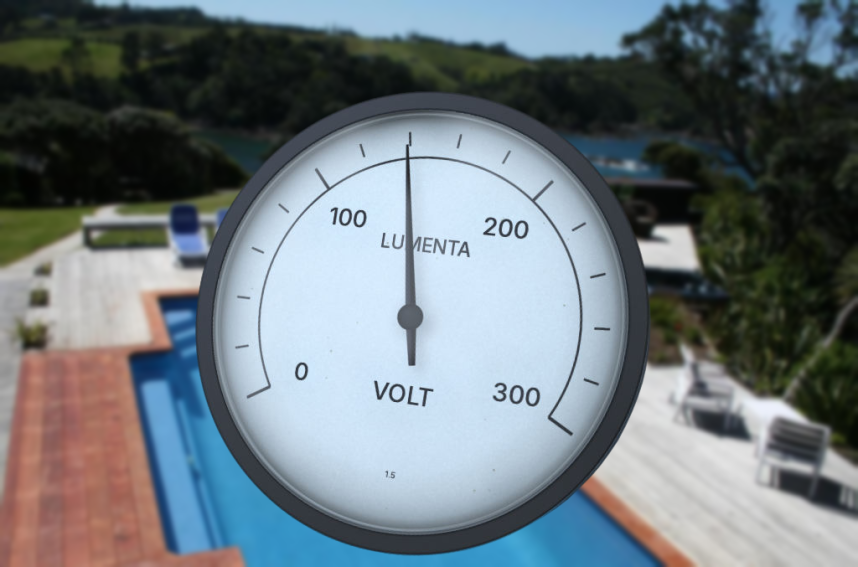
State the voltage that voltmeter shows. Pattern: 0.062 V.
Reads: 140 V
